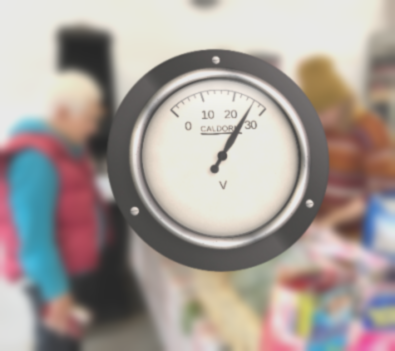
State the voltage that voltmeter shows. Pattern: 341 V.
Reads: 26 V
